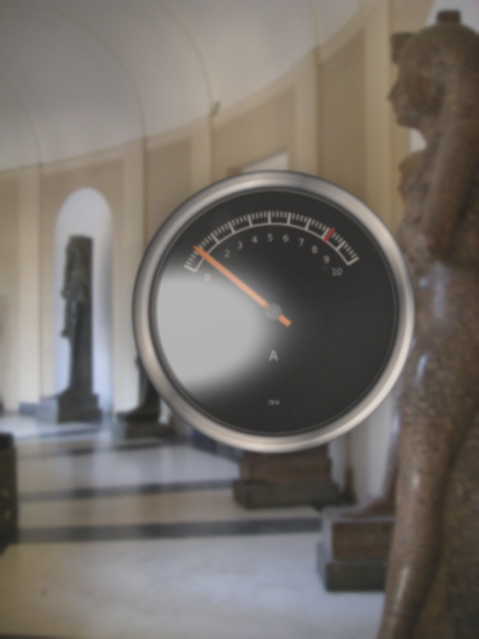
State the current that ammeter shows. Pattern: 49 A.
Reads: 1 A
